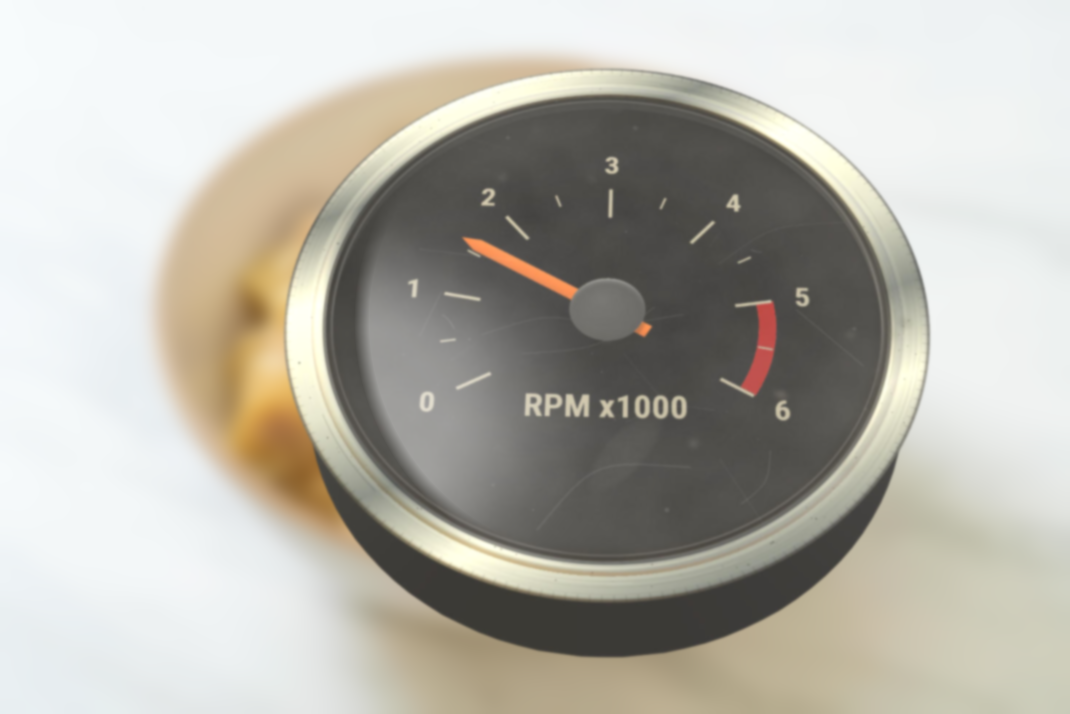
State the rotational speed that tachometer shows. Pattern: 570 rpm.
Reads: 1500 rpm
